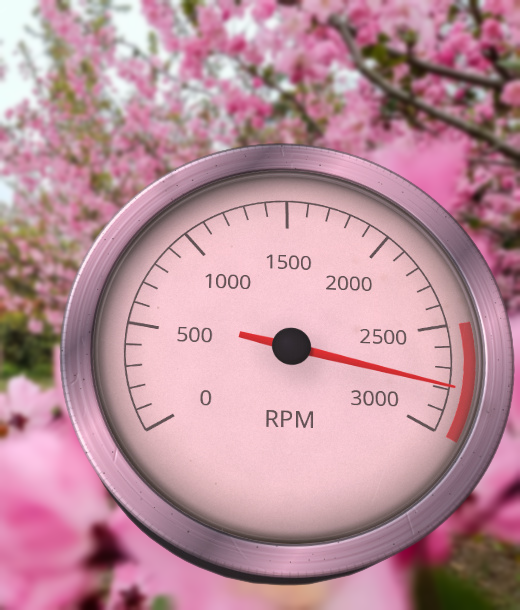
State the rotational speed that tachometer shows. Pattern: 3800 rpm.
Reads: 2800 rpm
